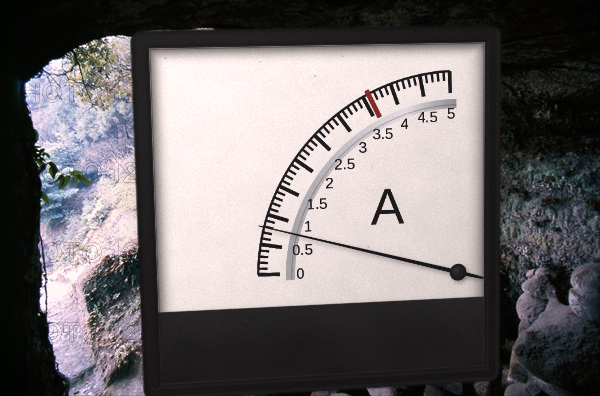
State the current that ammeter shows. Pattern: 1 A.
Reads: 0.8 A
